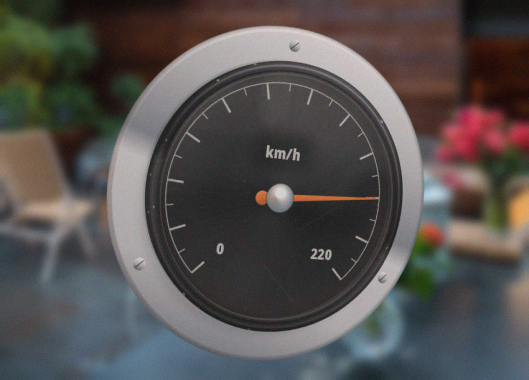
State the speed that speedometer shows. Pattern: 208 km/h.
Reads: 180 km/h
